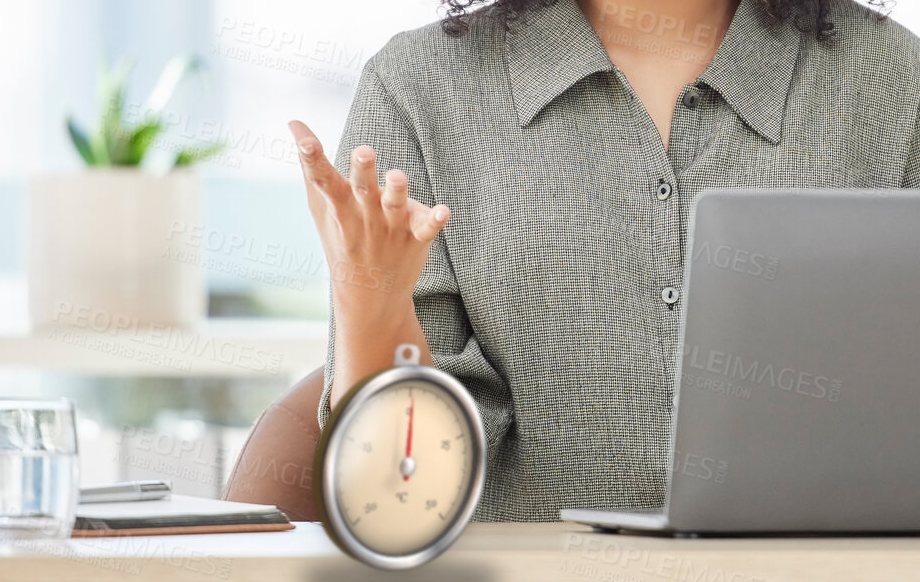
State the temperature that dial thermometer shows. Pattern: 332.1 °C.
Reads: 0 °C
